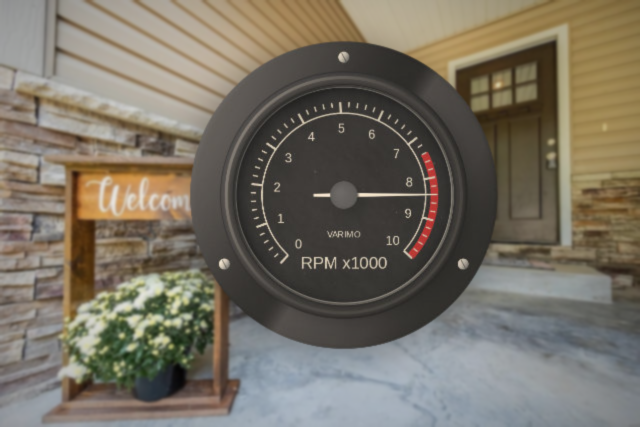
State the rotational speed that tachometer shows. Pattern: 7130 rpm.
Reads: 8400 rpm
